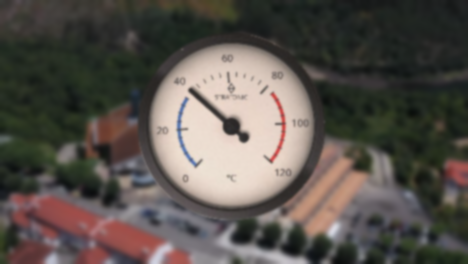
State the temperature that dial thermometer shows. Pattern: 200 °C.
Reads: 40 °C
